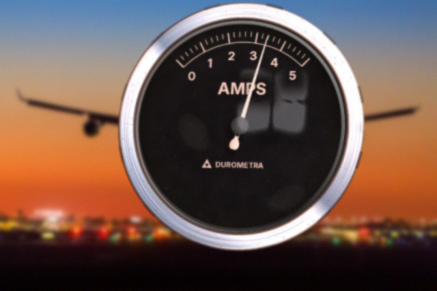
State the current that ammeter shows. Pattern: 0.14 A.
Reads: 3.4 A
